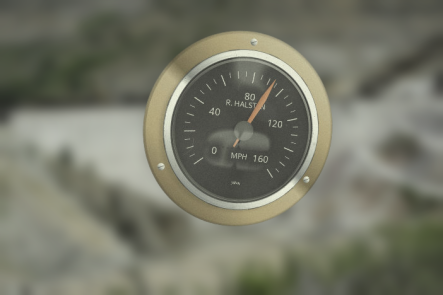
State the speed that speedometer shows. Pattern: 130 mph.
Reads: 92.5 mph
